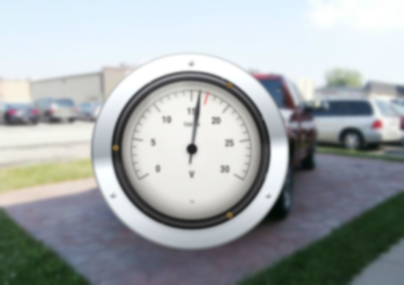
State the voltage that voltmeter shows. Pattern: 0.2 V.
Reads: 16 V
